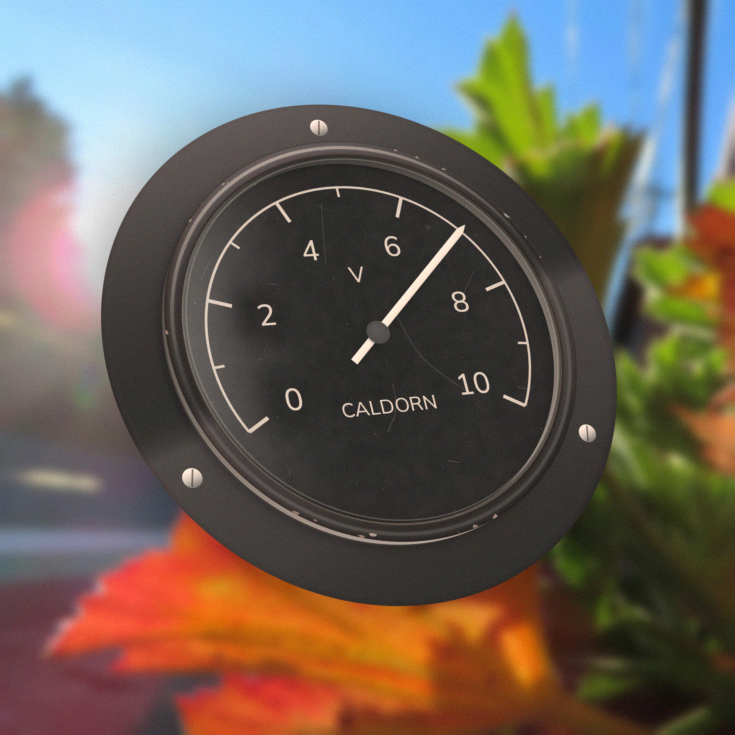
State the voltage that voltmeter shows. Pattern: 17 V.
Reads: 7 V
